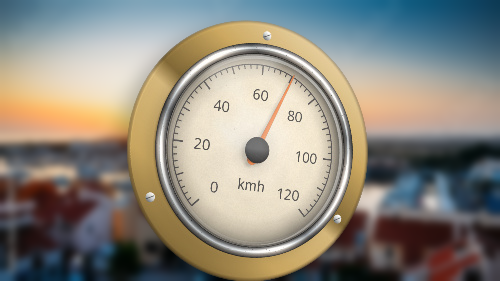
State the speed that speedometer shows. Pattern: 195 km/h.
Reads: 70 km/h
